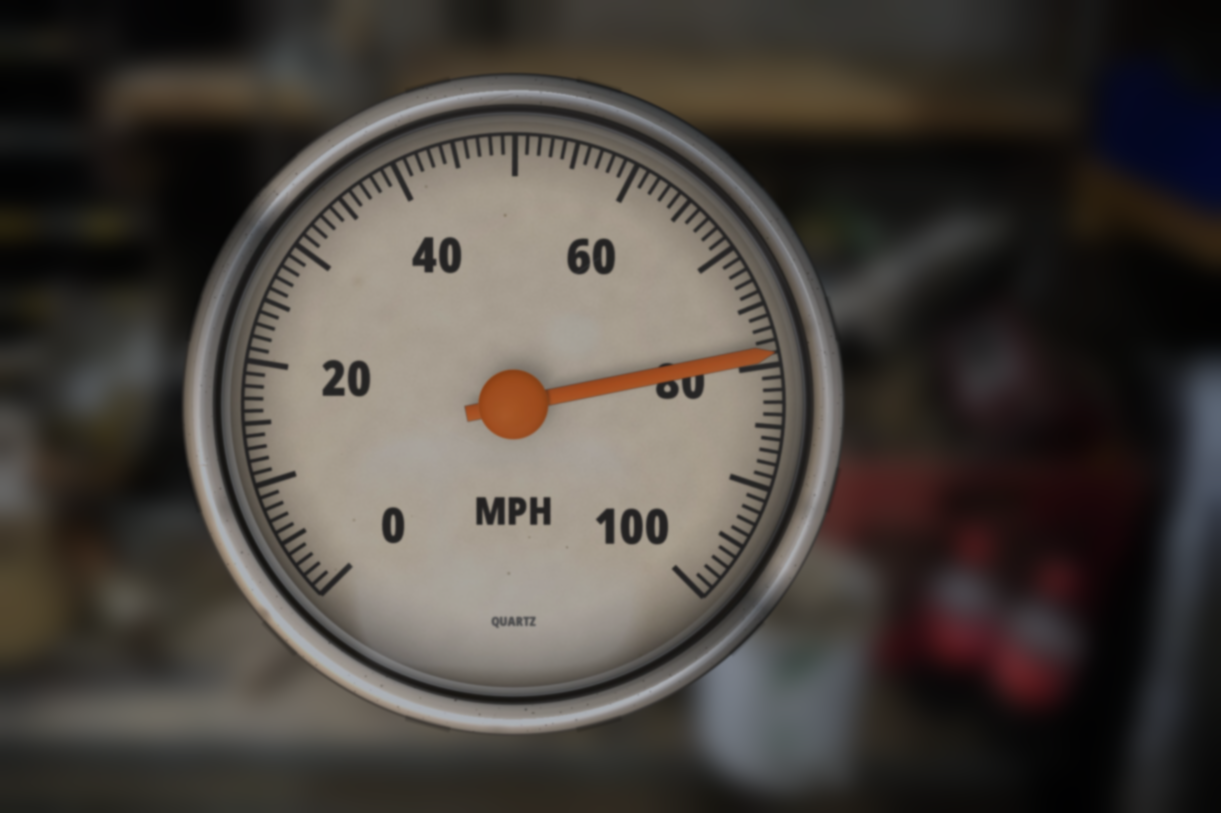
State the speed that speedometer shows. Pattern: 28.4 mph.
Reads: 79 mph
